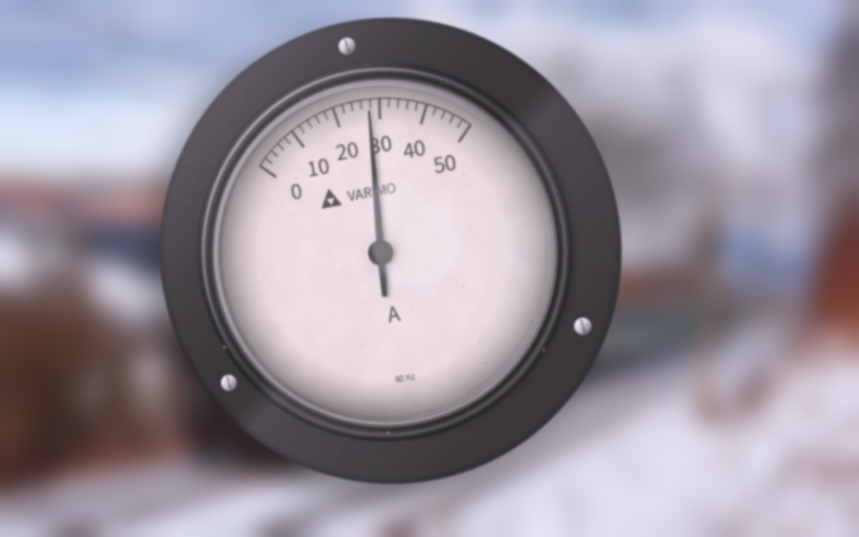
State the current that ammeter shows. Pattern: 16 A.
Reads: 28 A
